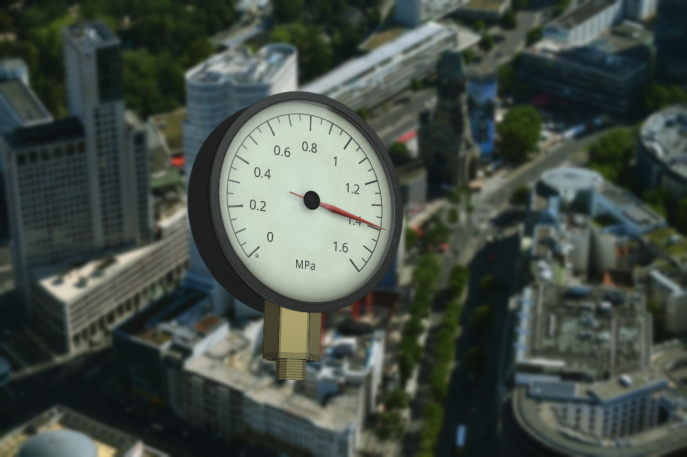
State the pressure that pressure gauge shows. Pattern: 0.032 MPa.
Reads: 1.4 MPa
